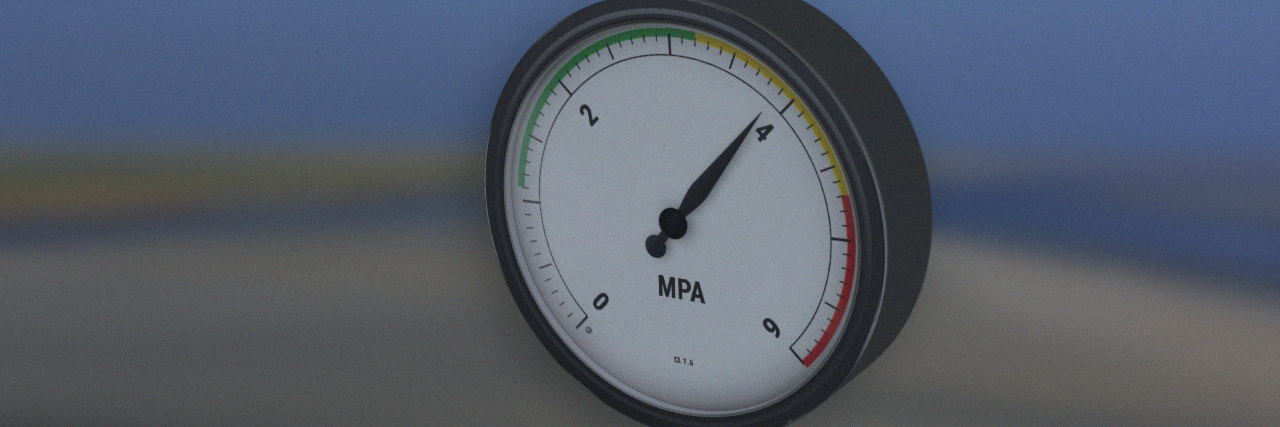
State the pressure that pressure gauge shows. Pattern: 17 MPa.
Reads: 3.9 MPa
